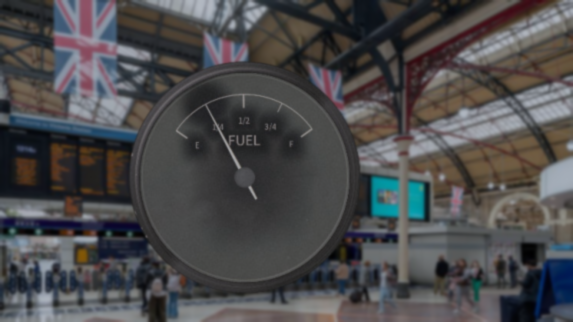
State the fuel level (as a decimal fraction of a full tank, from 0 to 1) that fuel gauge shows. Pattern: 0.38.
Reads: 0.25
